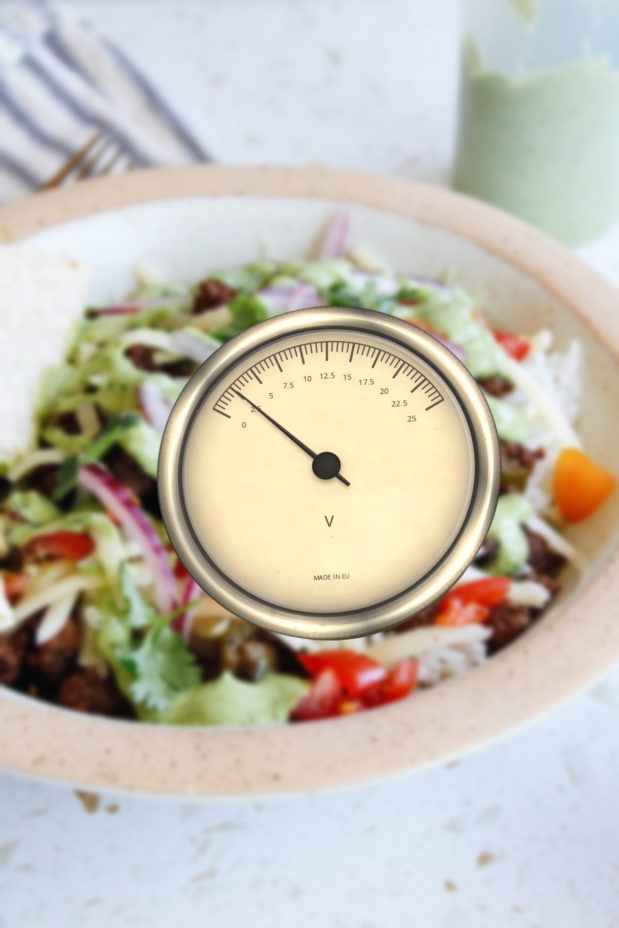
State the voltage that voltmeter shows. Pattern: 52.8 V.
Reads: 2.5 V
